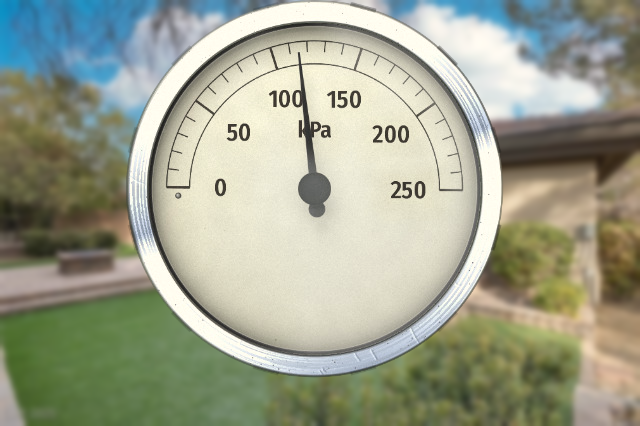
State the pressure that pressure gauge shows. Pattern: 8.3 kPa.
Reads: 115 kPa
